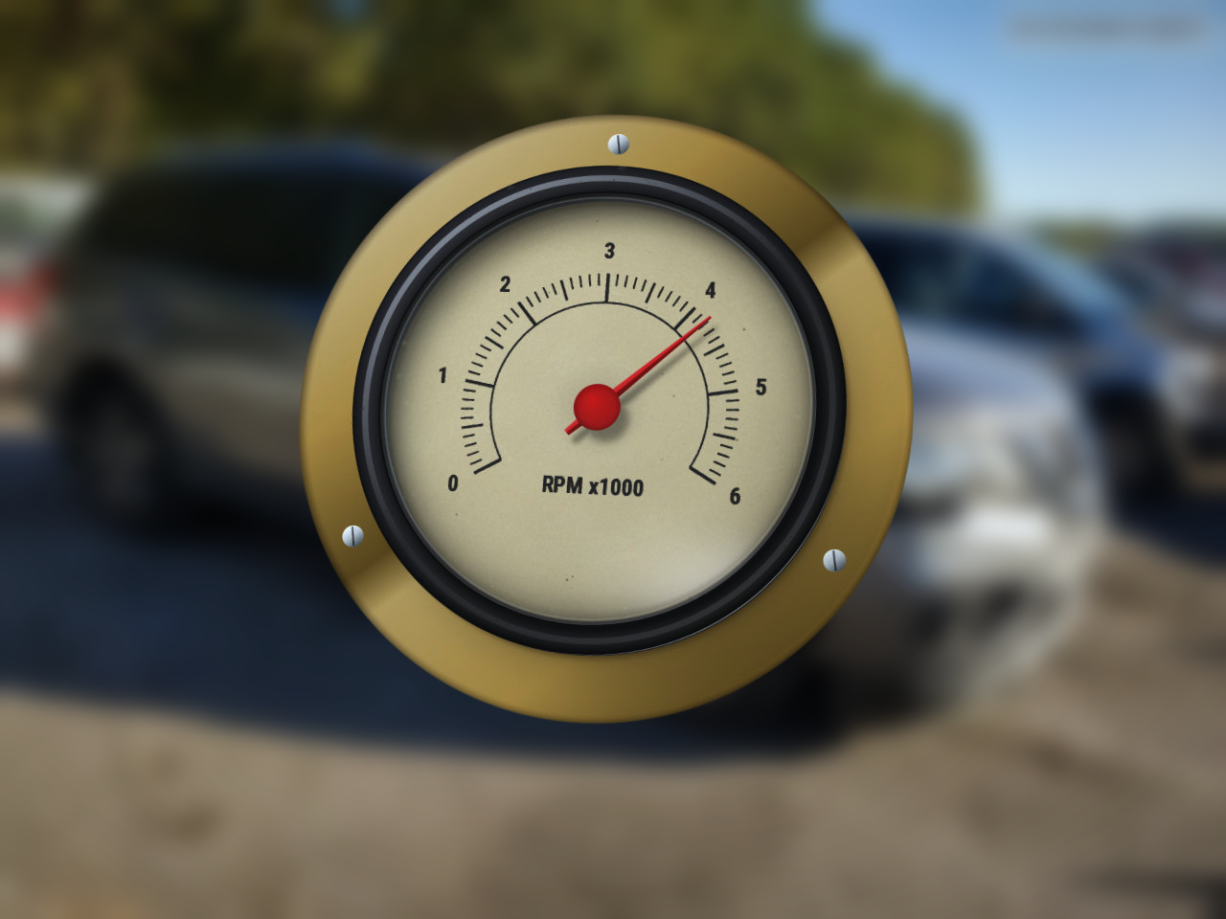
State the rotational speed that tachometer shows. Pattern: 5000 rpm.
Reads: 4200 rpm
